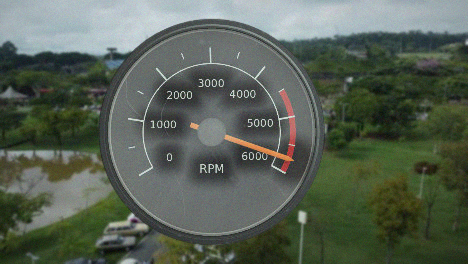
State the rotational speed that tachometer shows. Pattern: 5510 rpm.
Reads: 5750 rpm
